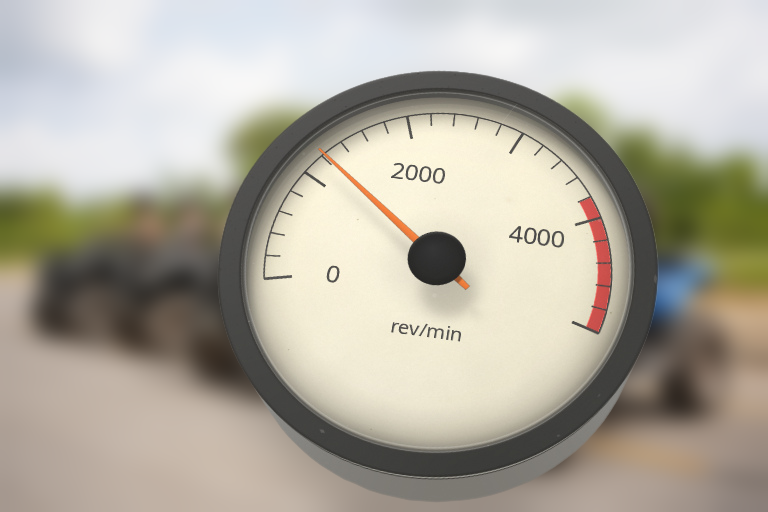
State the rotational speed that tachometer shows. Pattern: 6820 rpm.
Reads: 1200 rpm
